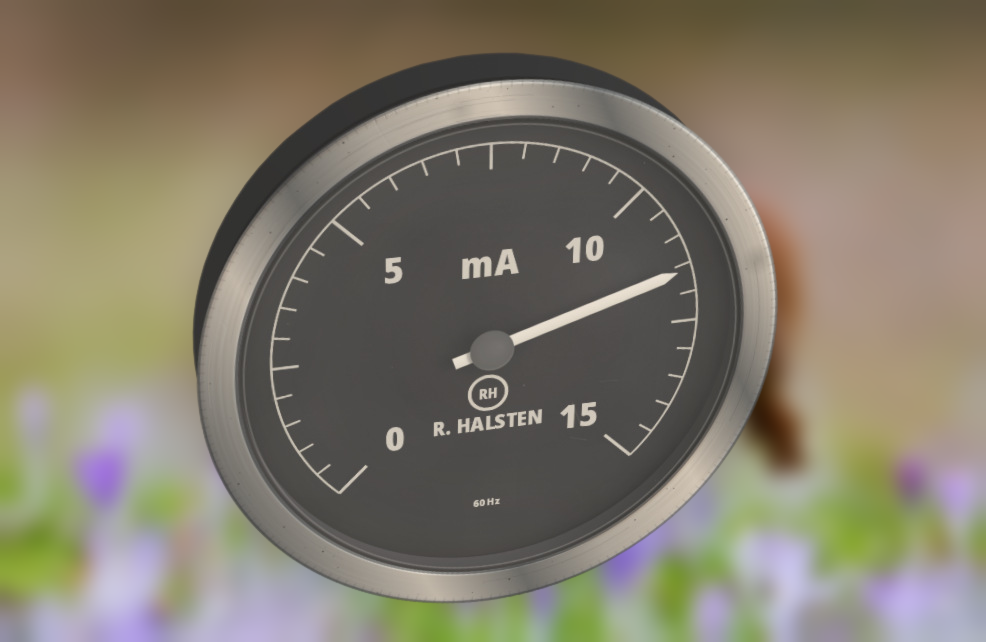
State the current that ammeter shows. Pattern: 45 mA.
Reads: 11.5 mA
